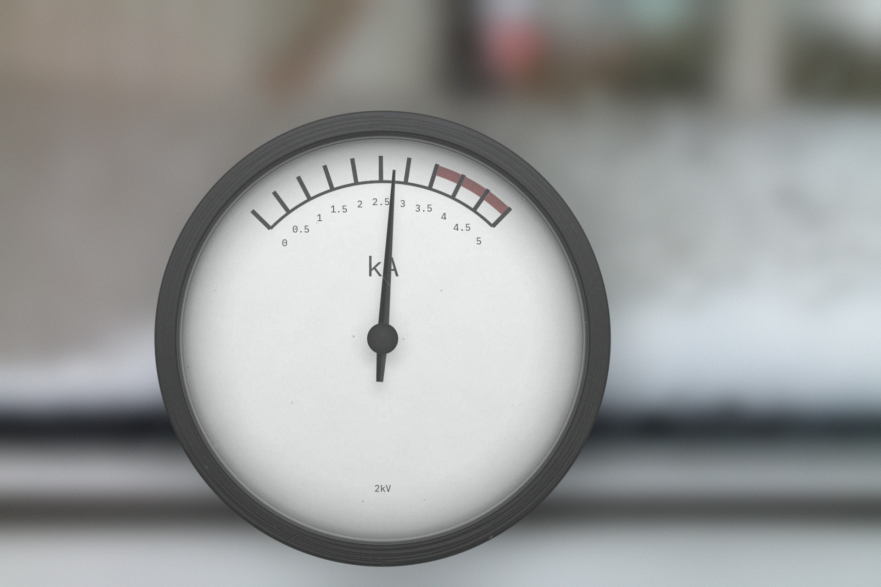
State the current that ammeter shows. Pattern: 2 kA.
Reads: 2.75 kA
